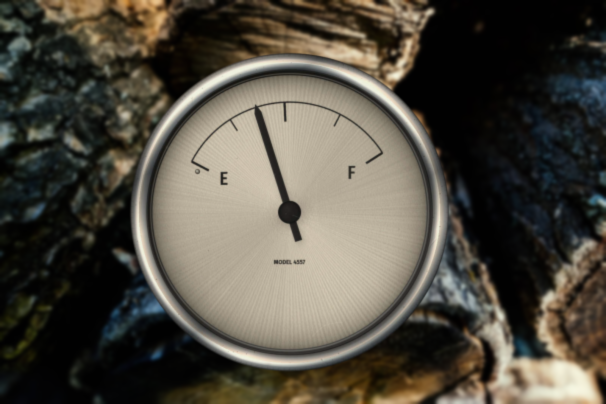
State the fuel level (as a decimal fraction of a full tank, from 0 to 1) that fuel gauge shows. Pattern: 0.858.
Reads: 0.375
